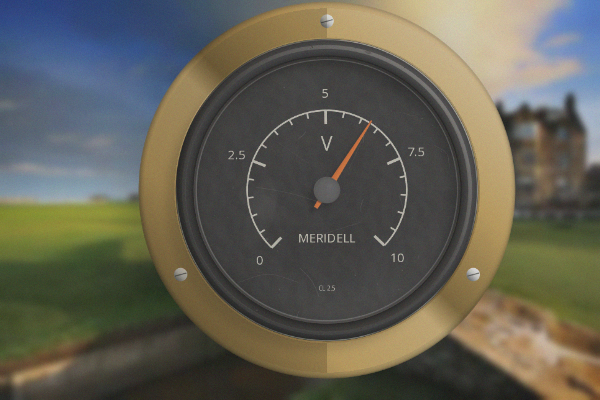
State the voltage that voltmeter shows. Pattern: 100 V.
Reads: 6.25 V
